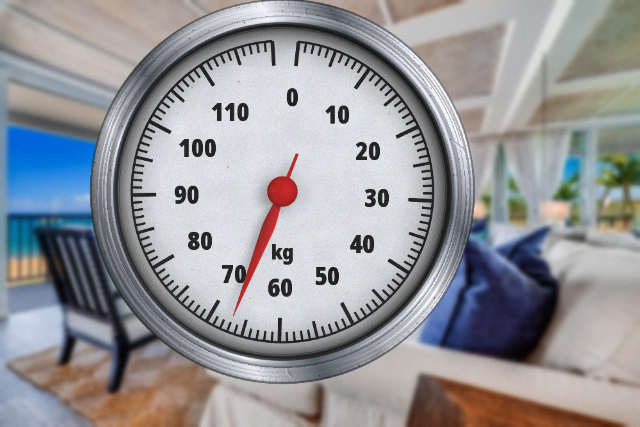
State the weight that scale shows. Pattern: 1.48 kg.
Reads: 67 kg
